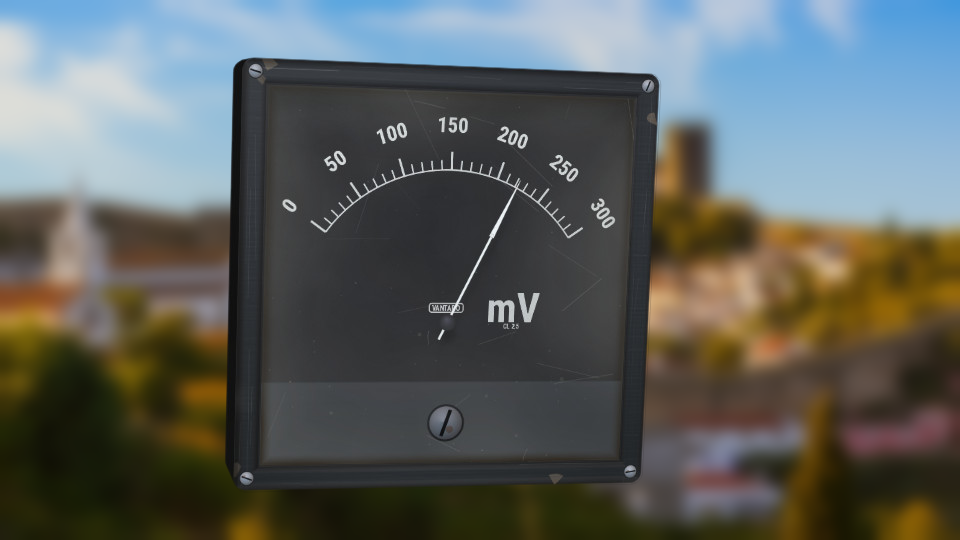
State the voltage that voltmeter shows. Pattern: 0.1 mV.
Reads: 220 mV
